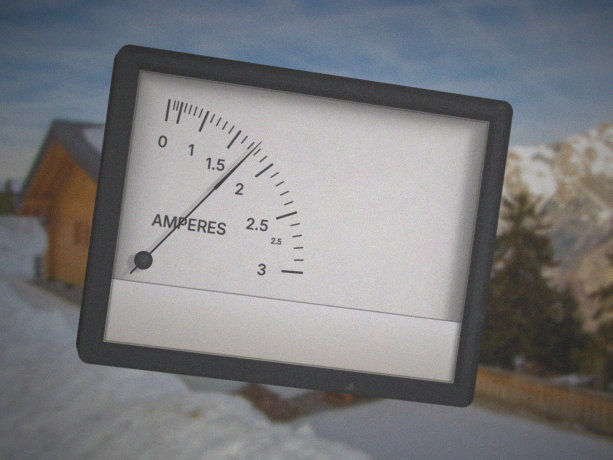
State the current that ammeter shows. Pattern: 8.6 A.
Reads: 1.75 A
